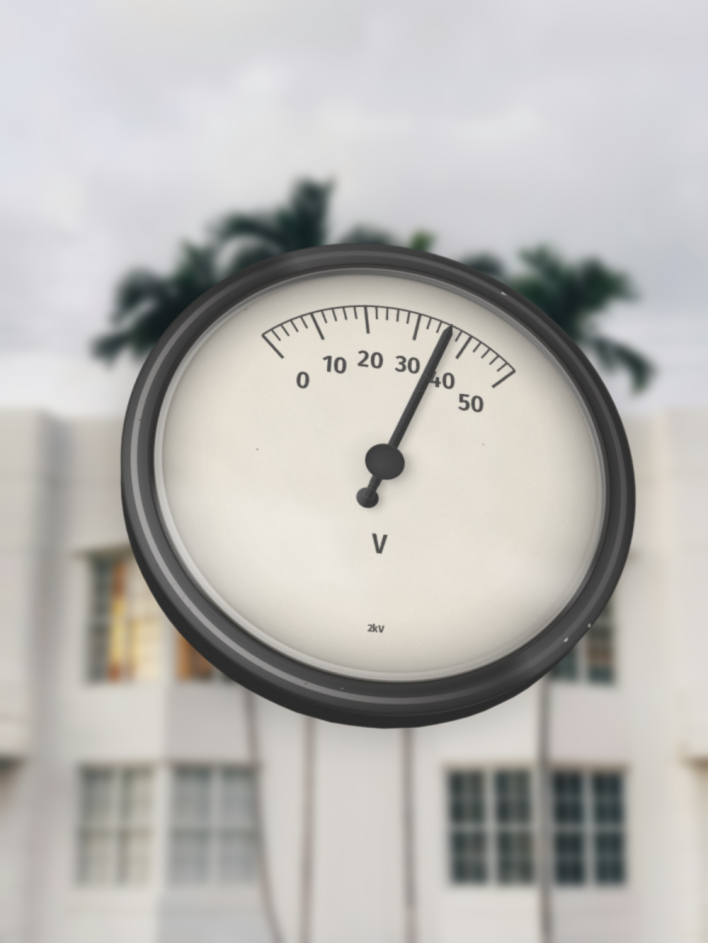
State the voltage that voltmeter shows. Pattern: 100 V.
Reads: 36 V
